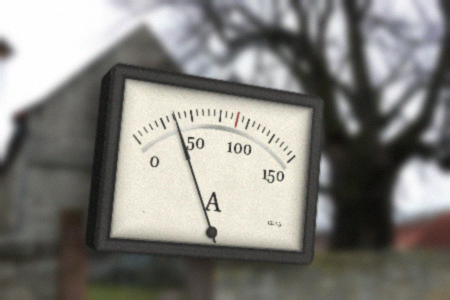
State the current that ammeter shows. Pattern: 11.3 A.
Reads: 35 A
